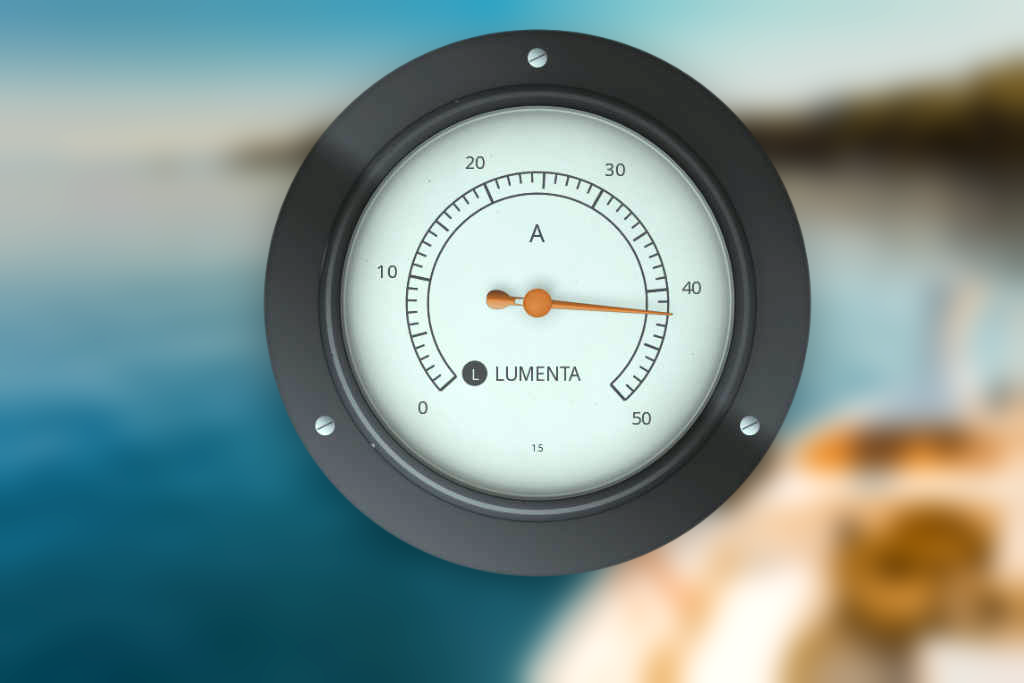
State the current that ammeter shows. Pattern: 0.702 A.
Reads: 42 A
